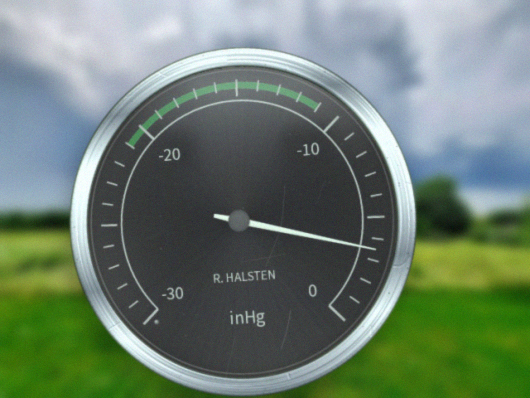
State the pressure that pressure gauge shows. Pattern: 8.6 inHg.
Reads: -3.5 inHg
